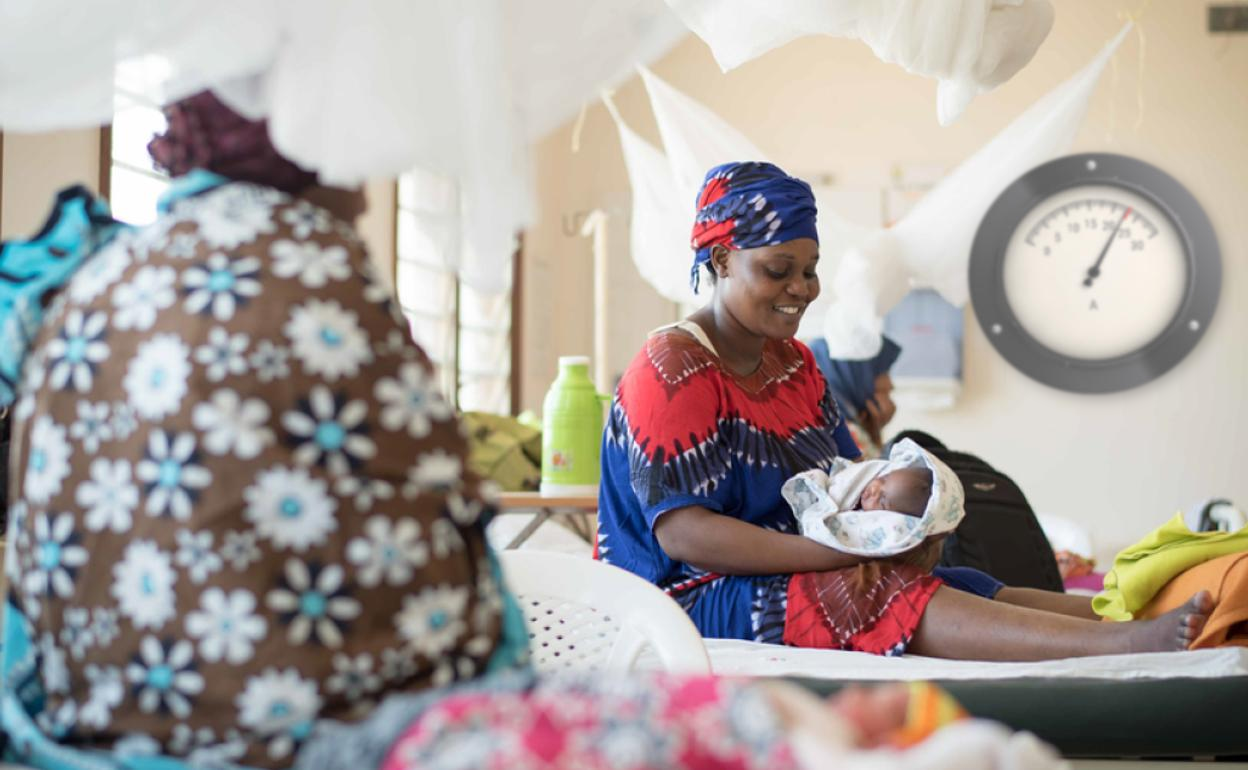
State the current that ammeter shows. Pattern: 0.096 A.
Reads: 22.5 A
